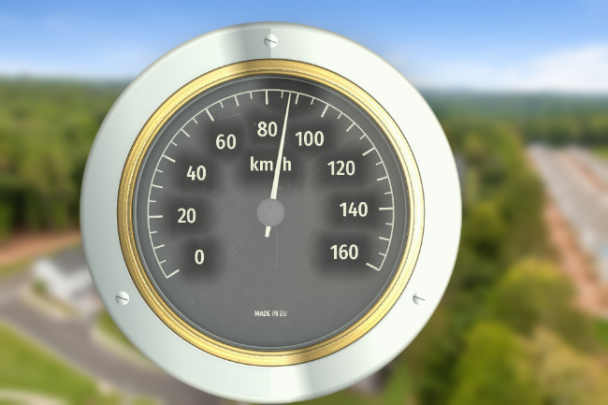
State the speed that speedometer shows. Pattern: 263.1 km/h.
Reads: 87.5 km/h
